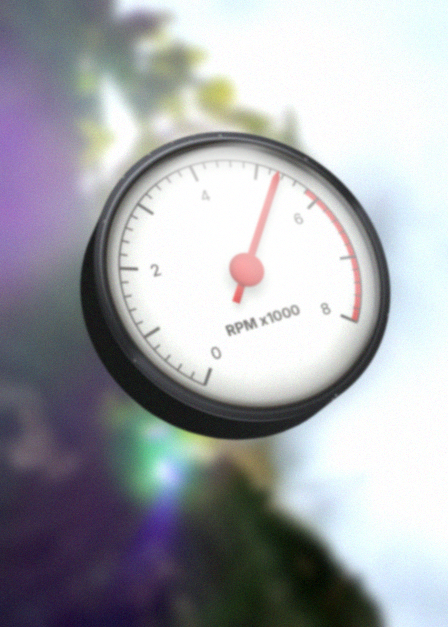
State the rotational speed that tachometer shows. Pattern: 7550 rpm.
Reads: 5300 rpm
